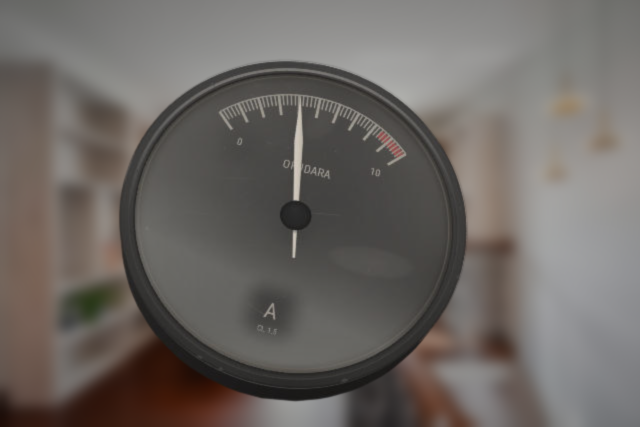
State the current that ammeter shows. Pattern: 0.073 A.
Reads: 4 A
